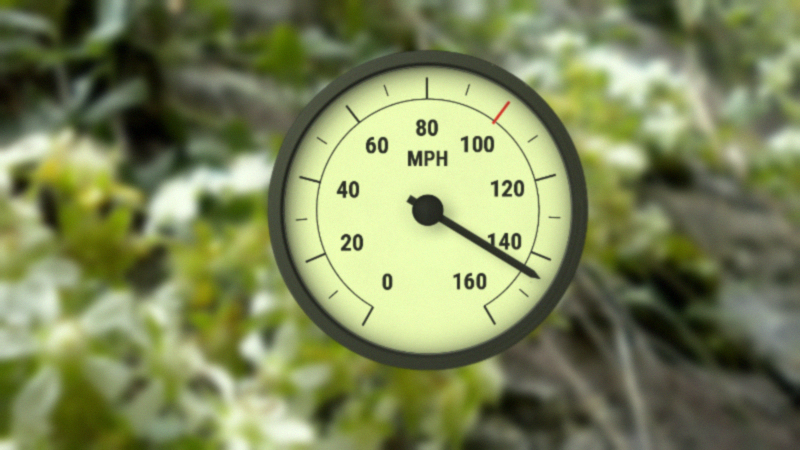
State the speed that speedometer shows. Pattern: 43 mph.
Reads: 145 mph
